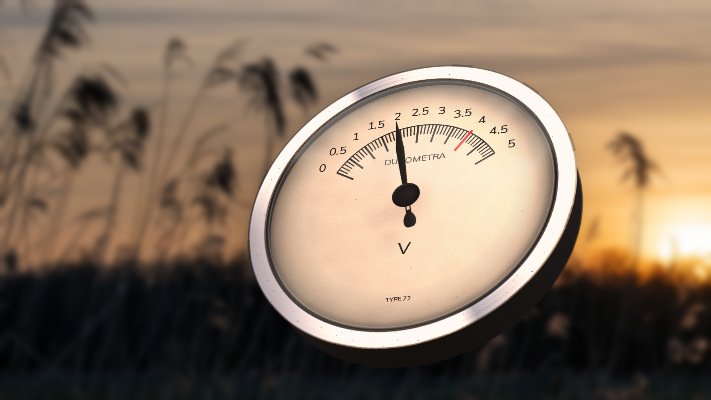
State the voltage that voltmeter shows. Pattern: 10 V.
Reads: 2 V
